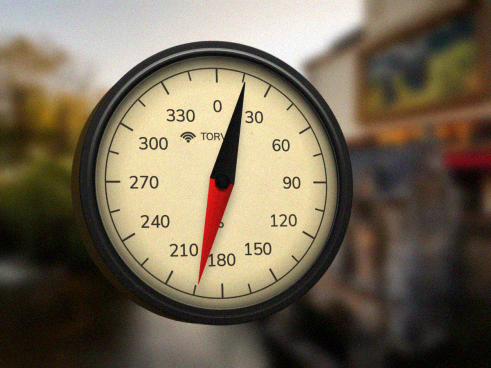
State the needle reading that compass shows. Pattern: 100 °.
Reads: 195 °
